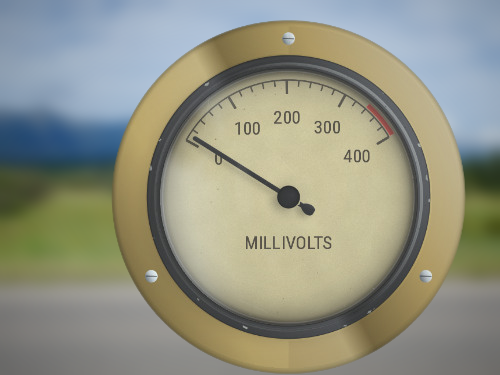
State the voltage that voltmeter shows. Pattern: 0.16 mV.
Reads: 10 mV
